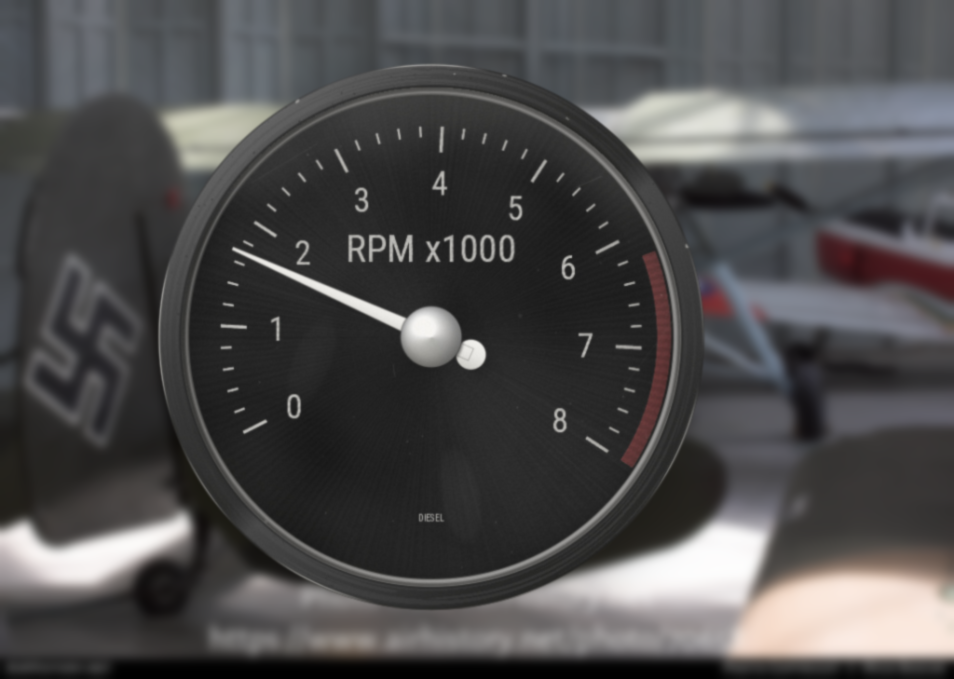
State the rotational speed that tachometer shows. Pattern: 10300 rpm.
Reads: 1700 rpm
